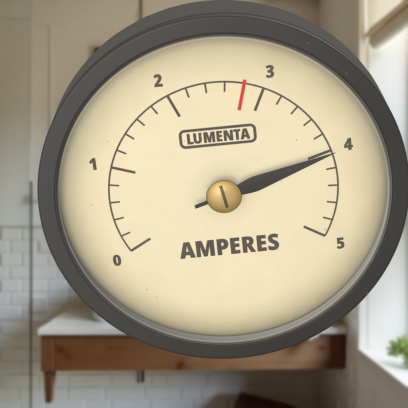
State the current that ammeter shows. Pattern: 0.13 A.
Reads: 4 A
